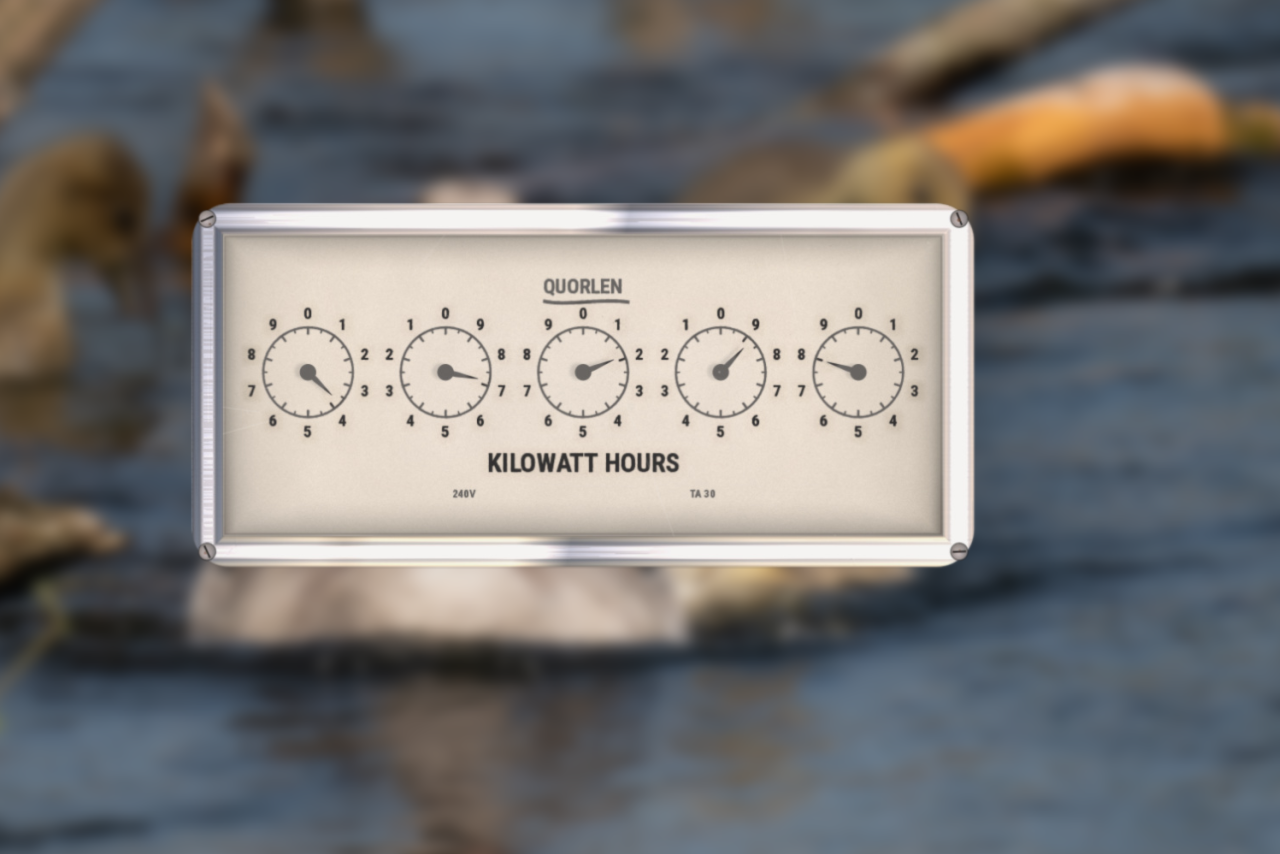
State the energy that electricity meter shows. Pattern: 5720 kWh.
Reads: 37188 kWh
